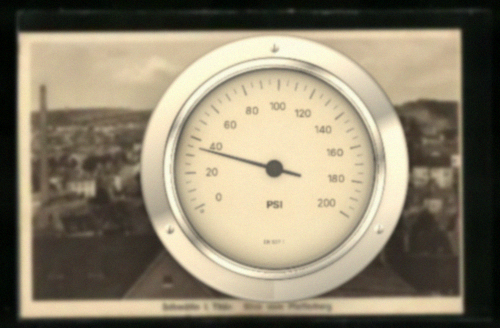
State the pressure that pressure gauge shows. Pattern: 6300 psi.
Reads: 35 psi
